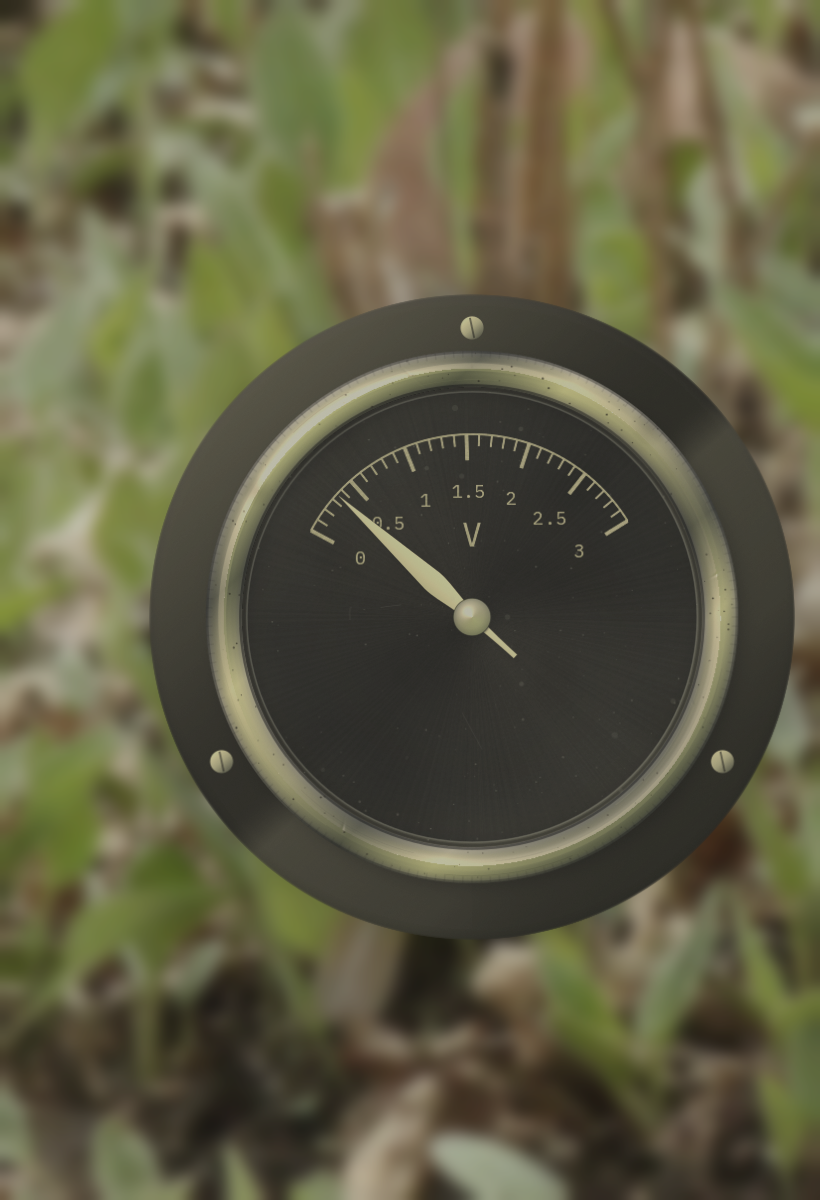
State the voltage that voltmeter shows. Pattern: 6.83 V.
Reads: 0.35 V
